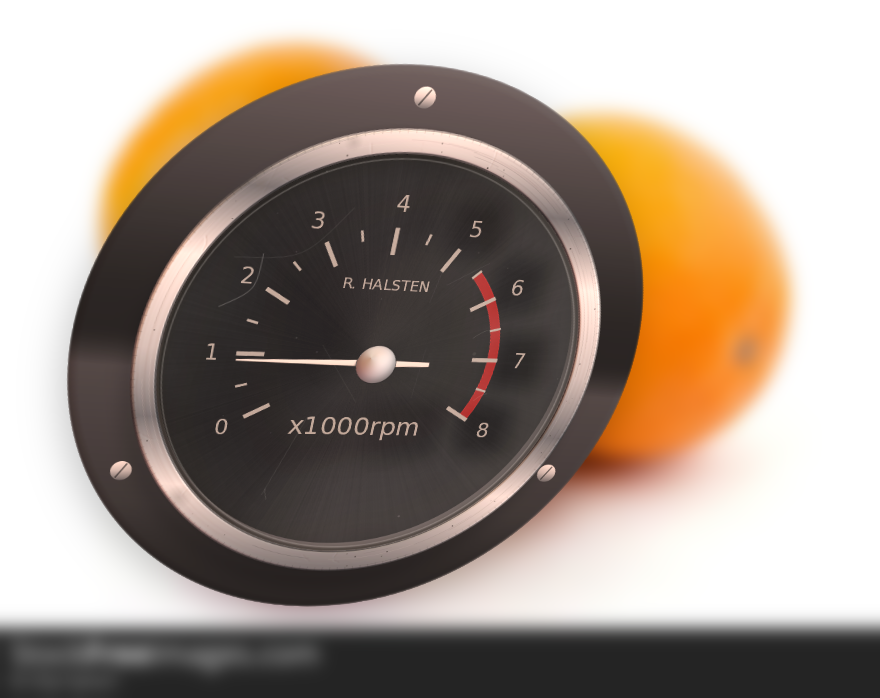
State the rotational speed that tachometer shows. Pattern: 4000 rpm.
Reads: 1000 rpm
